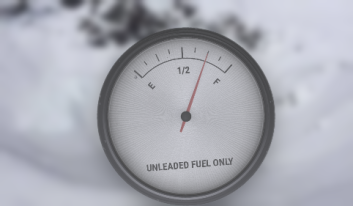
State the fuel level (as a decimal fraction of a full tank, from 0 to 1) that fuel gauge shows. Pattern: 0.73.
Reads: 0.75
